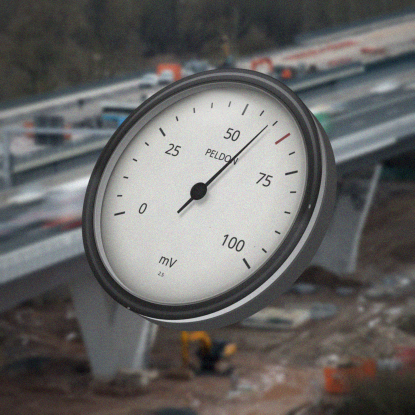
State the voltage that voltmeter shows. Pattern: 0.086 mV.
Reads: 60 mV
